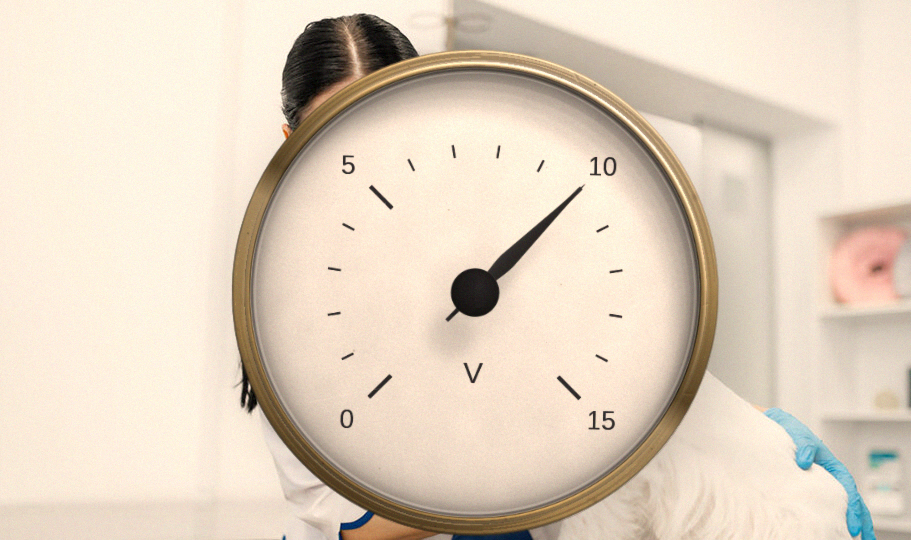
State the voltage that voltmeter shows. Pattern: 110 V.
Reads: 10 V
